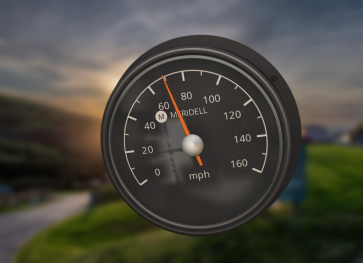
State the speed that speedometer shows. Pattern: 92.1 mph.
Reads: 70 mph
